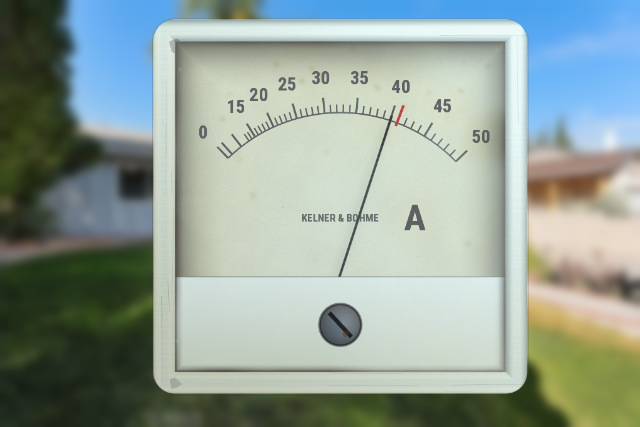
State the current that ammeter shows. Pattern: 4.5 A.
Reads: 40 A
